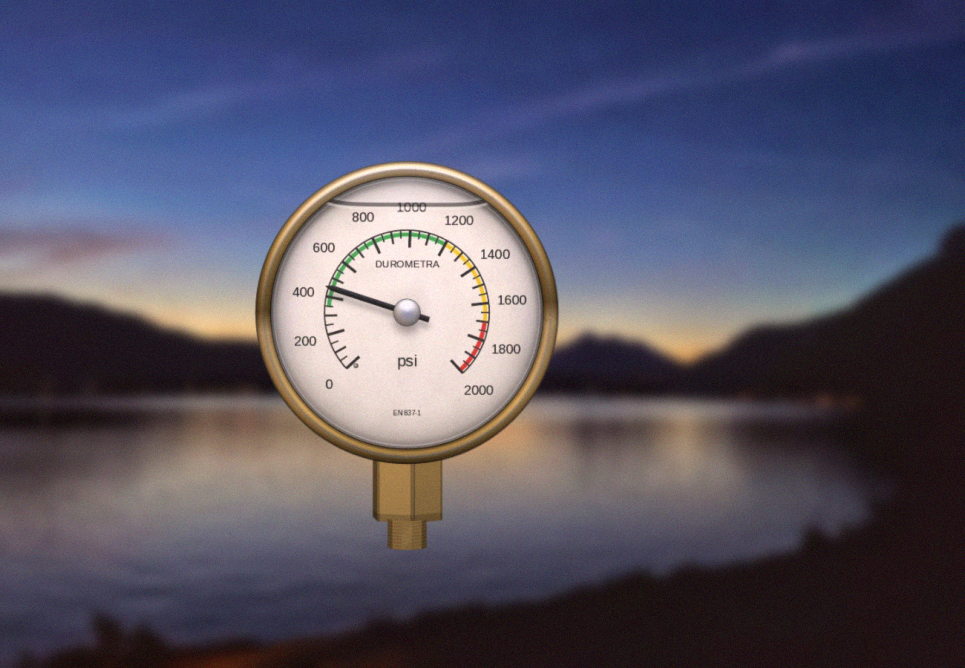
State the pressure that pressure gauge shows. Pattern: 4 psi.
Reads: 450 psi
